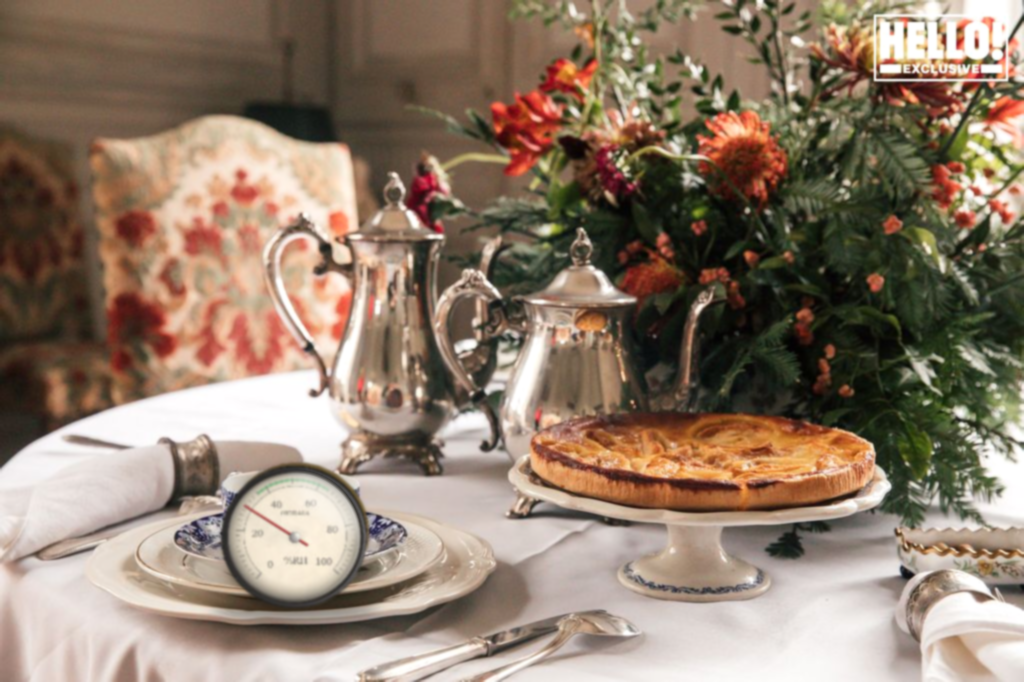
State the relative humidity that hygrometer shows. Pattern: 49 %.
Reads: 30 %
